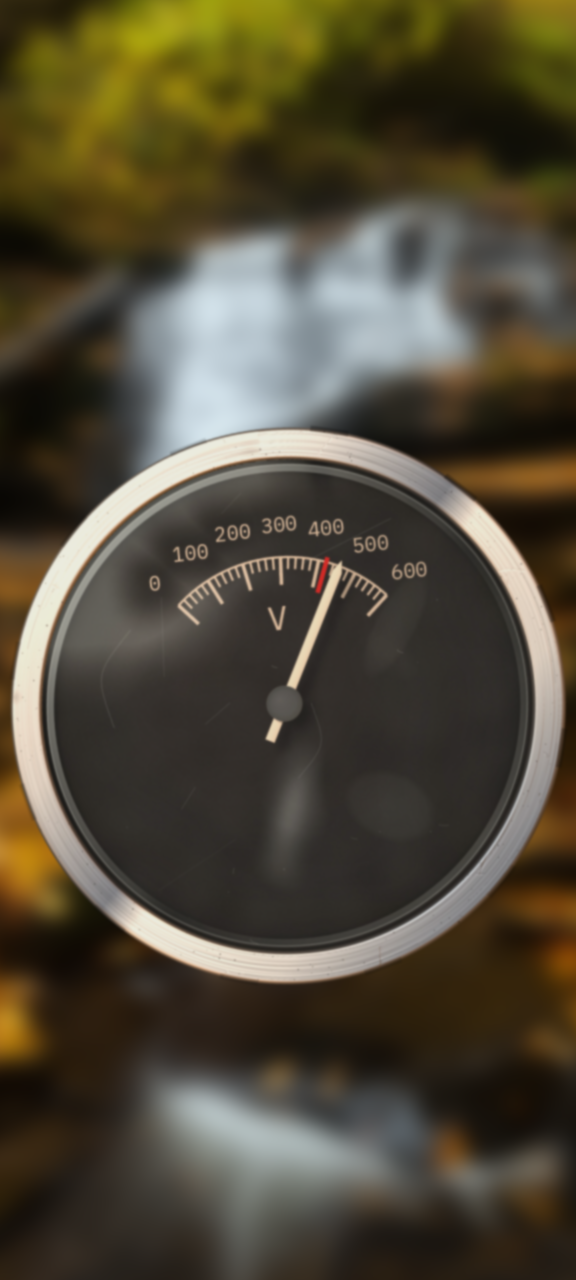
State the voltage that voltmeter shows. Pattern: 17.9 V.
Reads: 460 V
